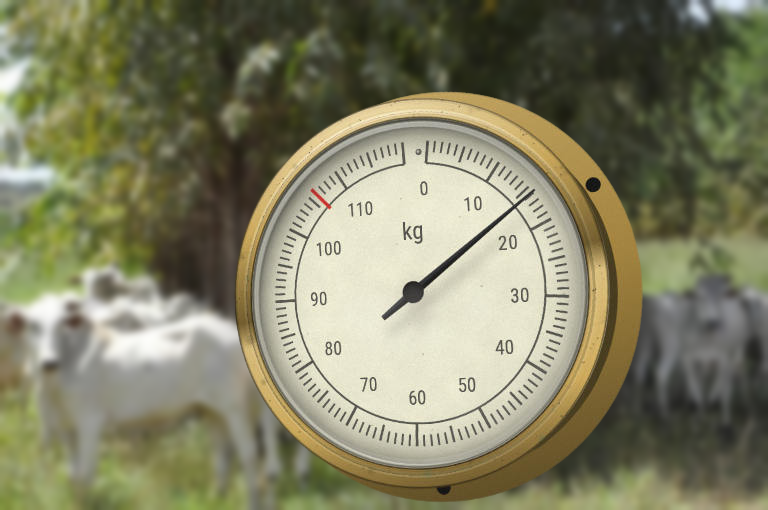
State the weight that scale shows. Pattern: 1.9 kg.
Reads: 16 kg
